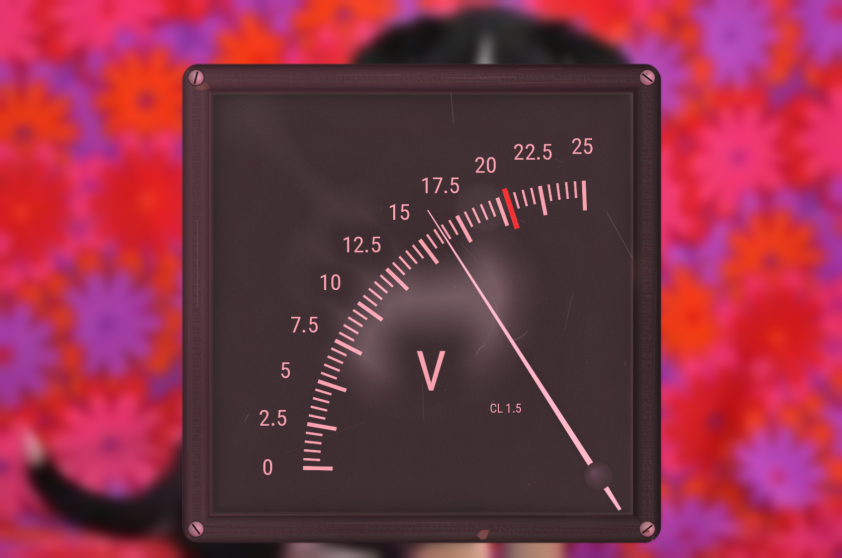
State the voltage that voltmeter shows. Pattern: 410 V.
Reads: 16.25 V
